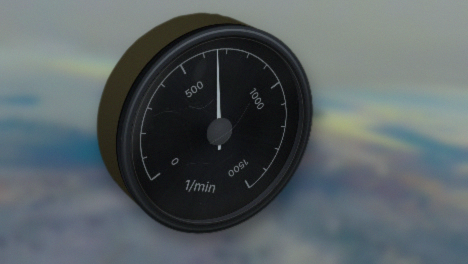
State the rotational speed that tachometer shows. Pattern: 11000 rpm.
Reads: 650 rpm
